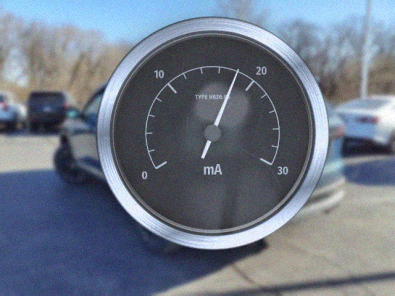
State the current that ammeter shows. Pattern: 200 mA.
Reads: 18 mA
